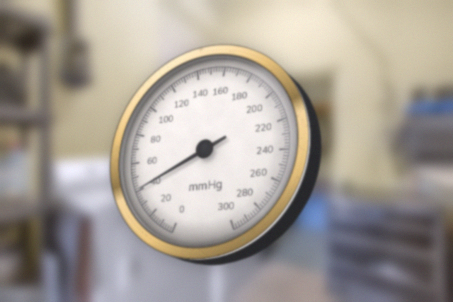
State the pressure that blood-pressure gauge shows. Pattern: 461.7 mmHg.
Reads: 40 mmHg
